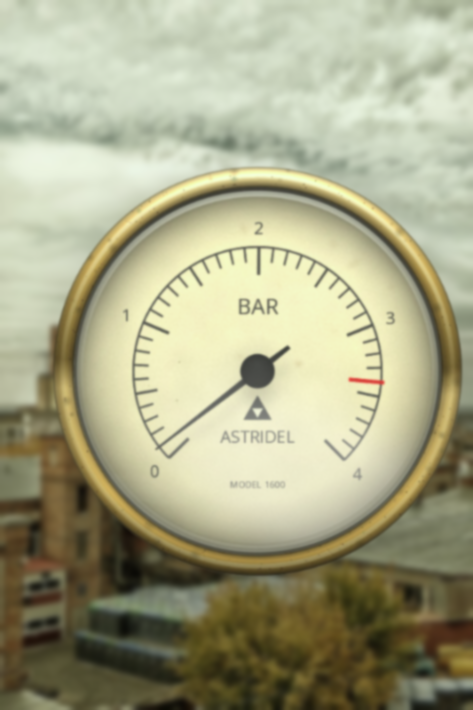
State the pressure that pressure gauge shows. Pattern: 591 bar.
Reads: 0.1 bar
